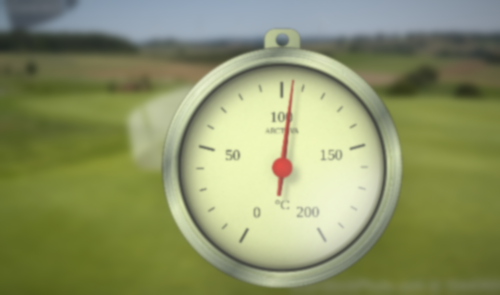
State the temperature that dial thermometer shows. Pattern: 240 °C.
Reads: 105 °C
